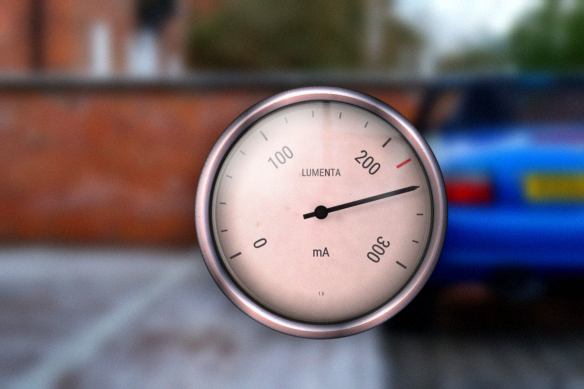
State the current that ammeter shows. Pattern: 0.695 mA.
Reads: 240 mA
